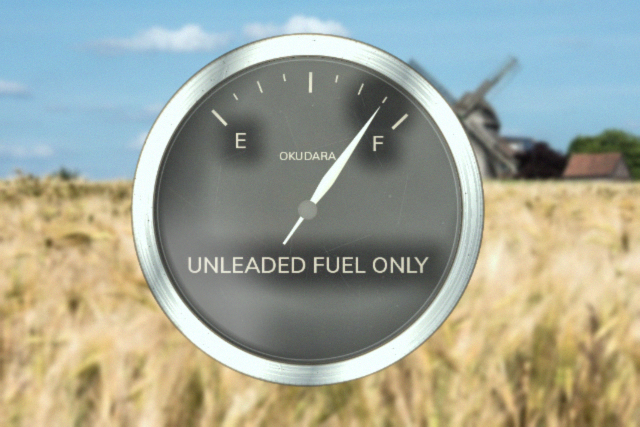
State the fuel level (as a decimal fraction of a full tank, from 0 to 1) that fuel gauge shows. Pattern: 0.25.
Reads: 0.875
